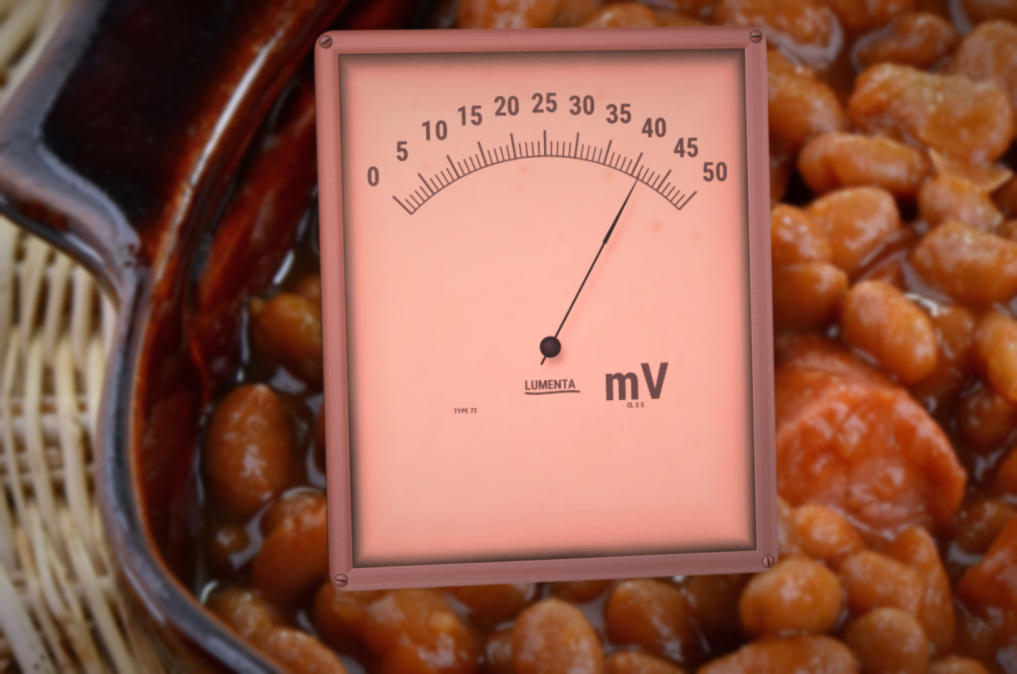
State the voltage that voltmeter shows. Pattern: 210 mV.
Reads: 41 mV
